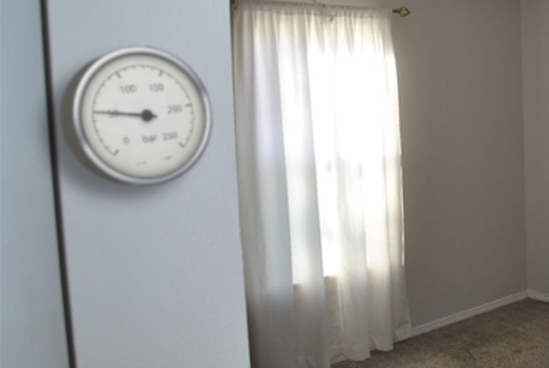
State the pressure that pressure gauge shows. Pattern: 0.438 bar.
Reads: 50 bar
